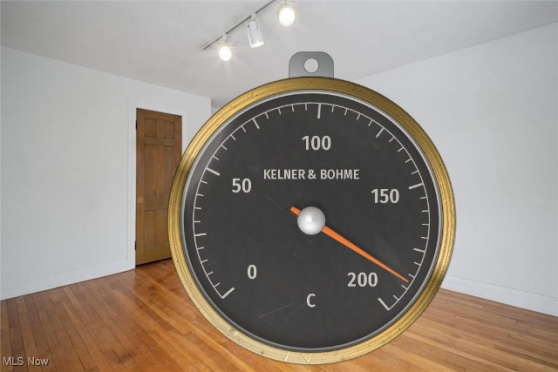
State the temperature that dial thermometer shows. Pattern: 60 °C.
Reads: 187.5 °C
